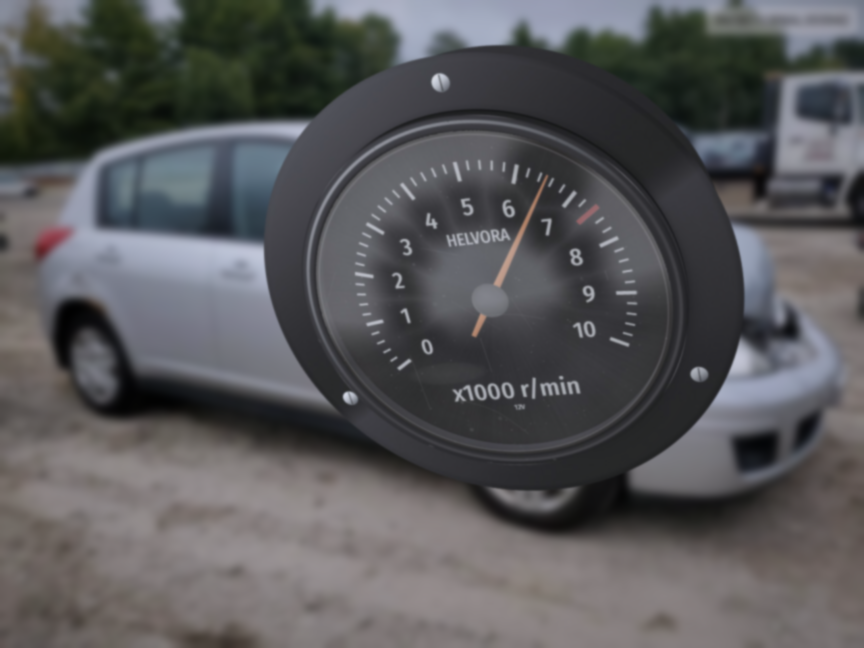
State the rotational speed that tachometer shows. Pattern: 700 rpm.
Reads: 6500 rpm
